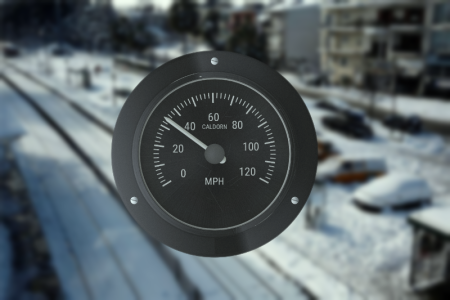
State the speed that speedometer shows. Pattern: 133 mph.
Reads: 34 mph
